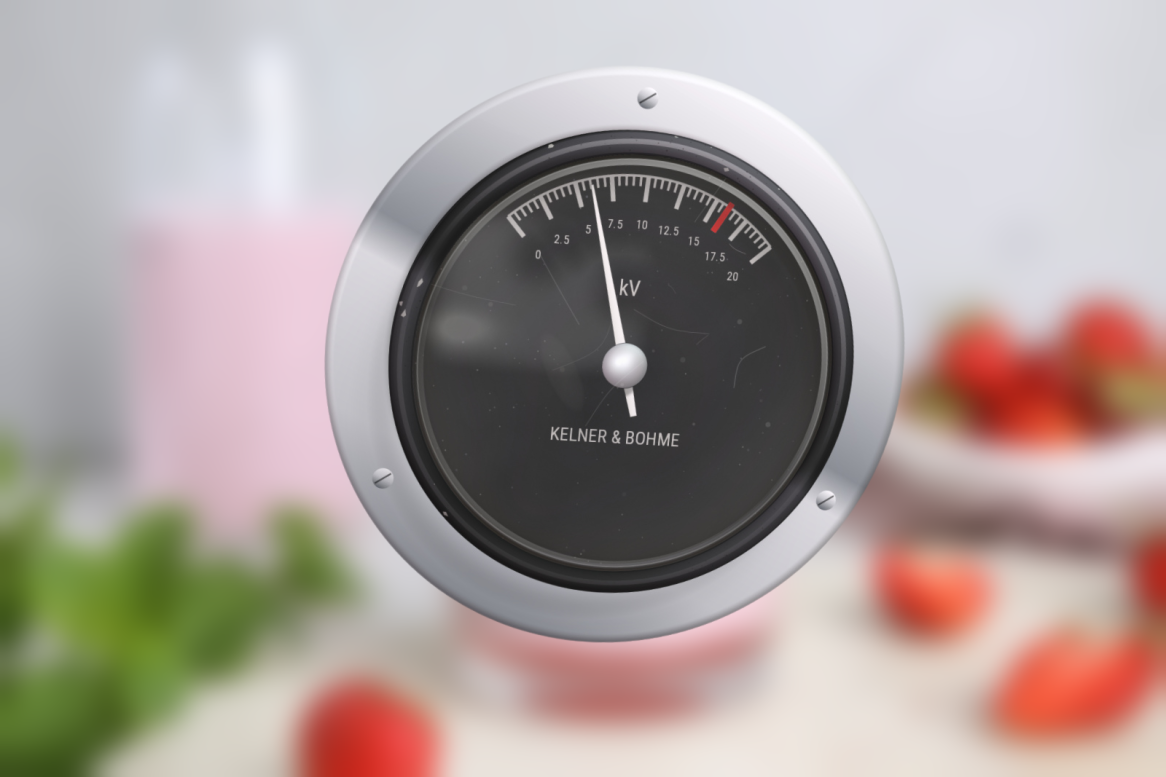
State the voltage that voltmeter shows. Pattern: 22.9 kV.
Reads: 6 kV
